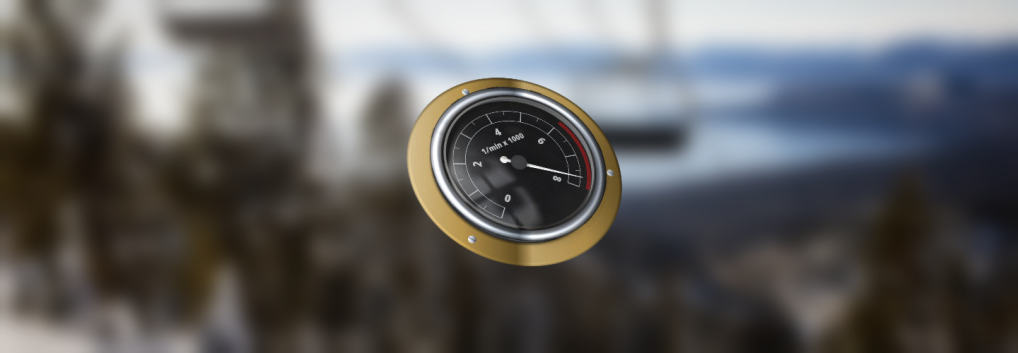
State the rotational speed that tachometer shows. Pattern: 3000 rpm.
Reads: 7750 rpm
